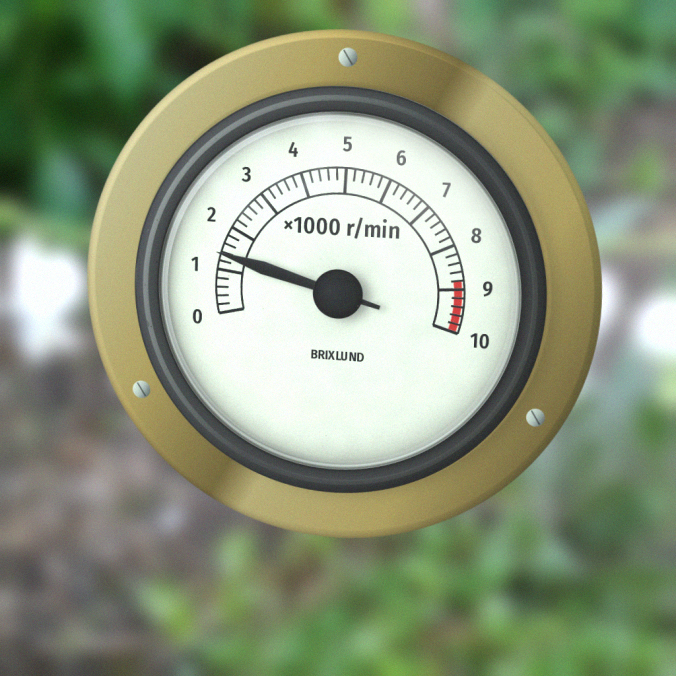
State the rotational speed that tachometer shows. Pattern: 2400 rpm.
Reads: 1400 rpm
